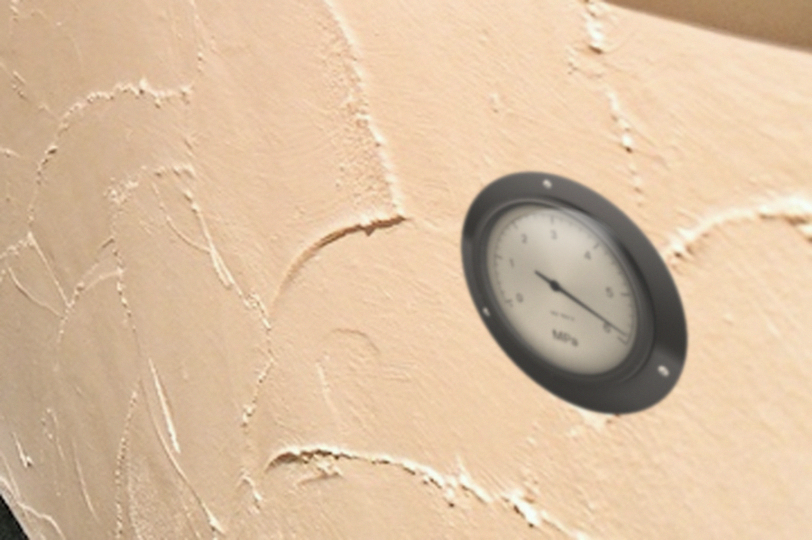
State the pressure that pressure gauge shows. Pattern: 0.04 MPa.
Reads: 5.8 MPa
